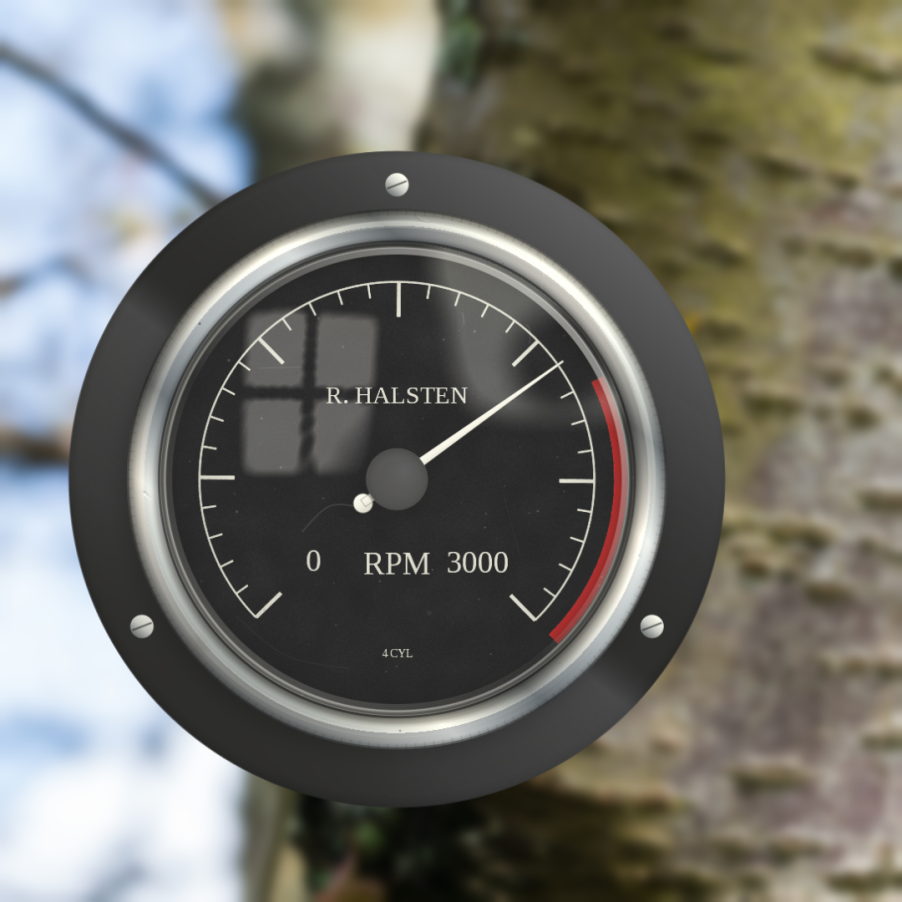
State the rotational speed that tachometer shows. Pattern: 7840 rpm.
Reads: 2100 rpm
